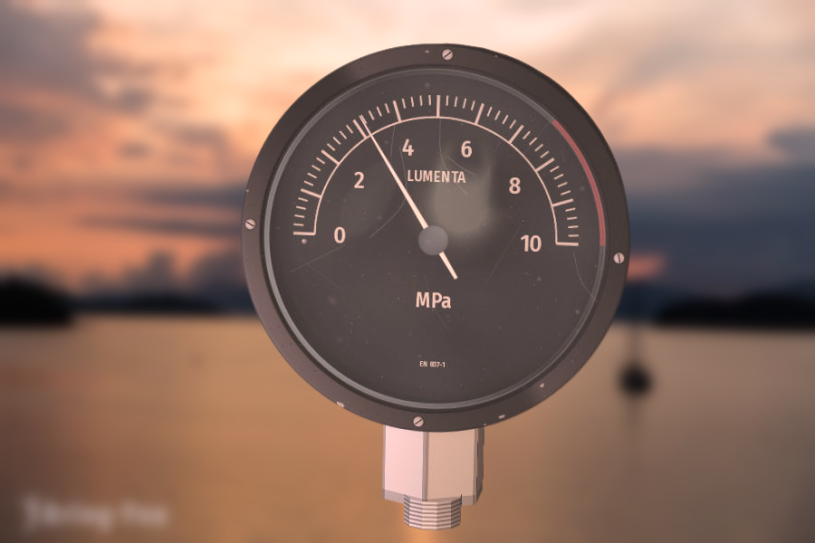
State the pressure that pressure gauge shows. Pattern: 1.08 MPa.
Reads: 3.2 MPa
